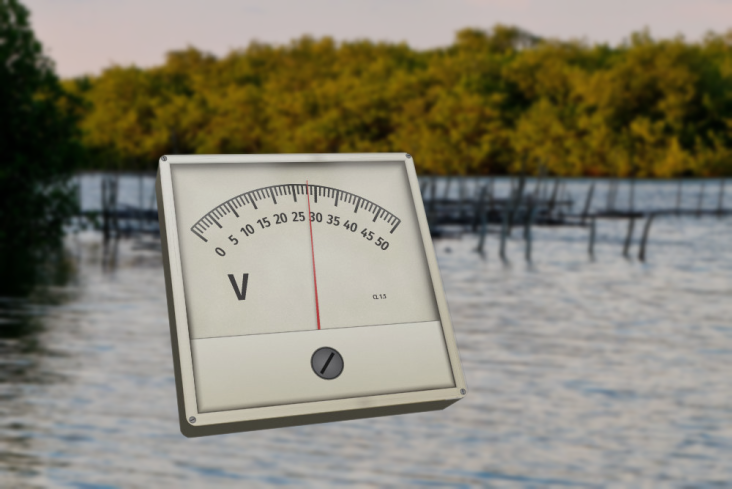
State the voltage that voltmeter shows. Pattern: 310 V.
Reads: 28 V
